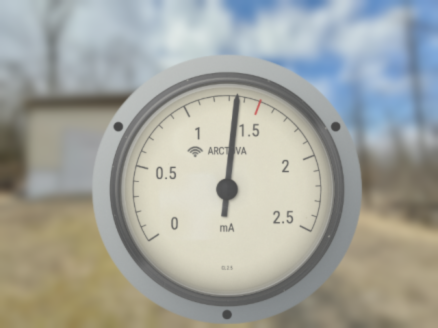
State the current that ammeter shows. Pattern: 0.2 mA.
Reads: 1.35 mA
